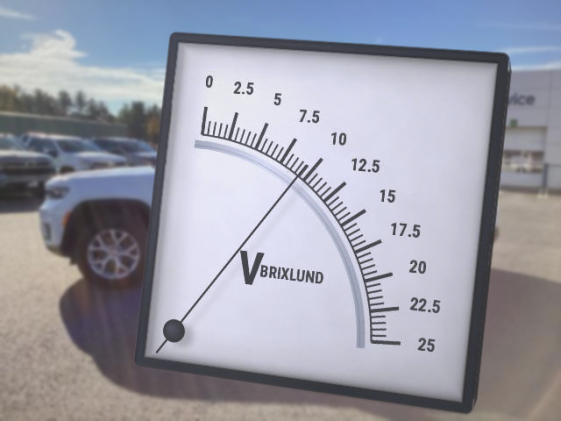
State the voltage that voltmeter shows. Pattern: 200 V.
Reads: 9.5 V
